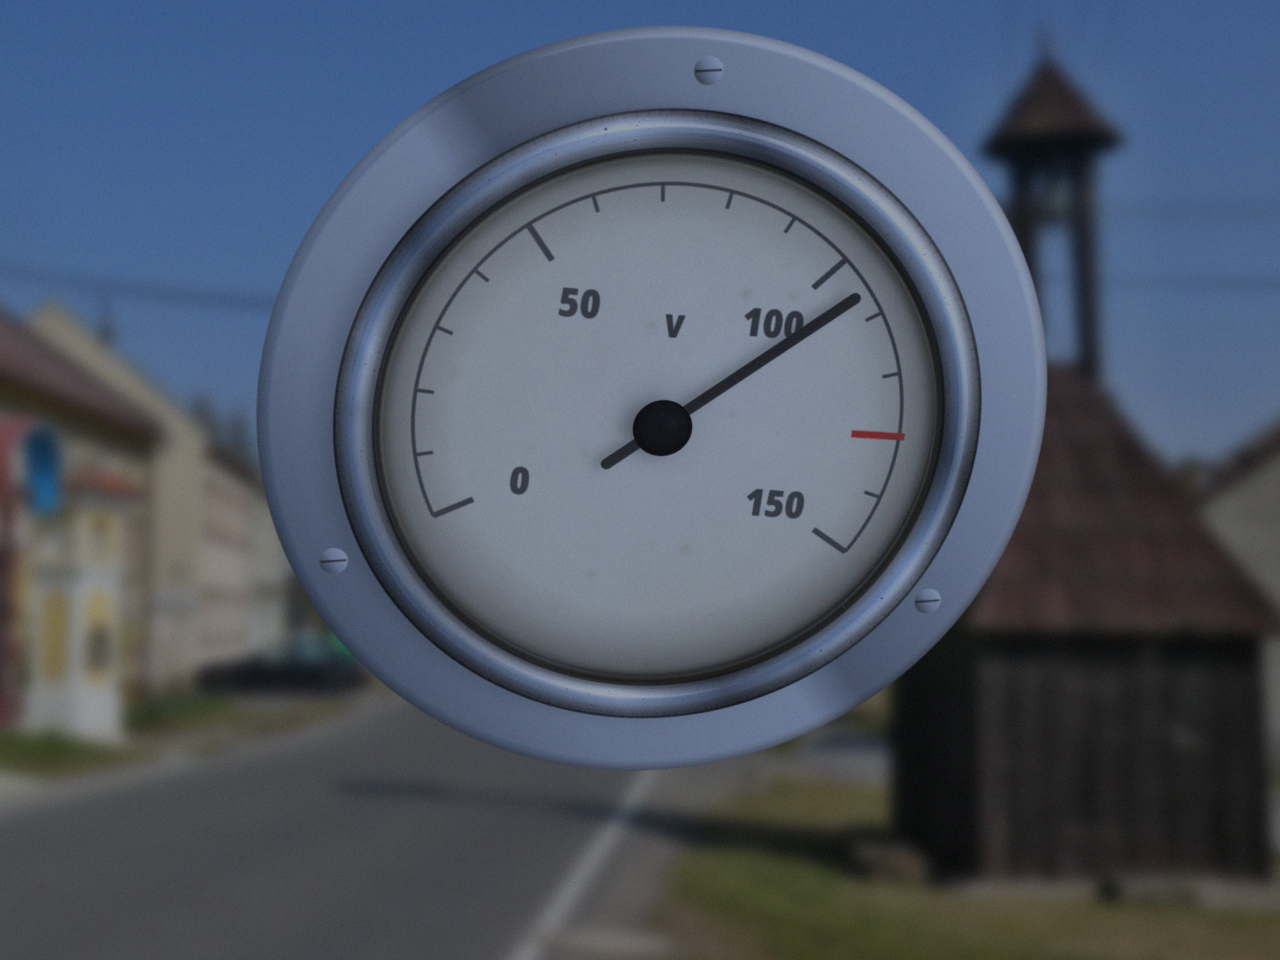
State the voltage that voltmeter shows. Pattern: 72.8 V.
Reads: 105 V
